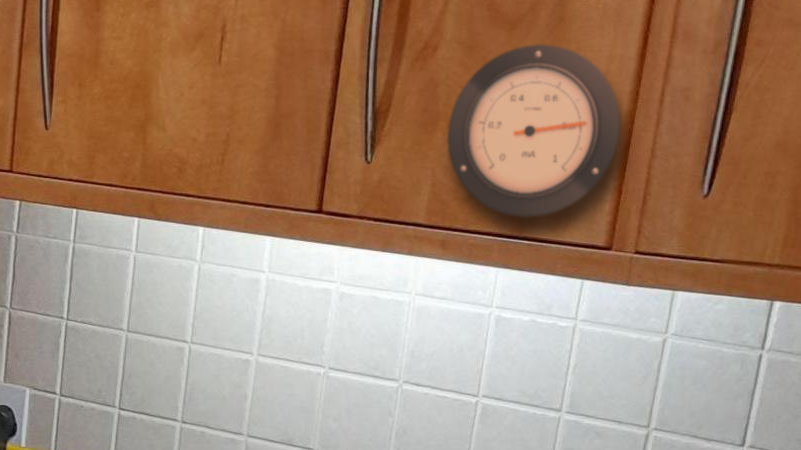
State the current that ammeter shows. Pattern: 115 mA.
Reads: 0.8 mA
